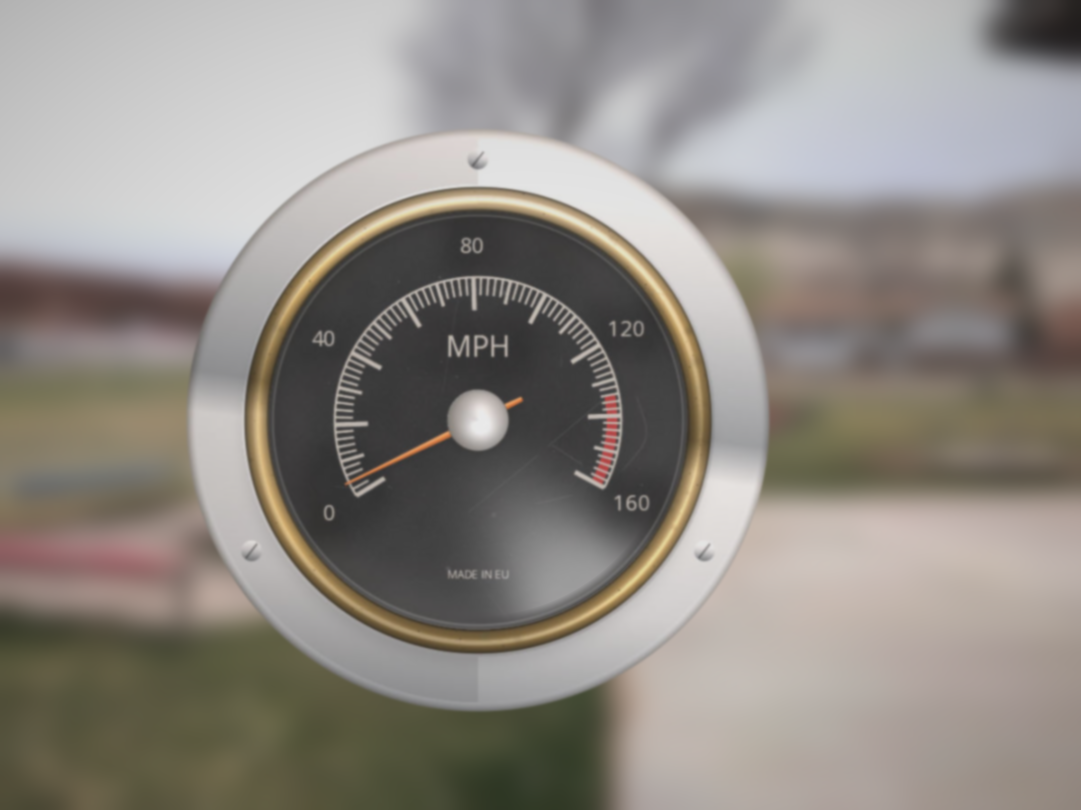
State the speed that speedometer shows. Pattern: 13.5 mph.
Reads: 4 mph
